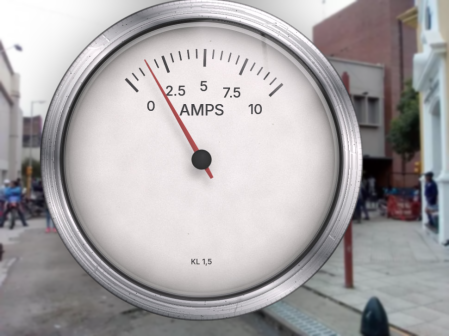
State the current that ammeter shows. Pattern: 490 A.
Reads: 1.5 A
